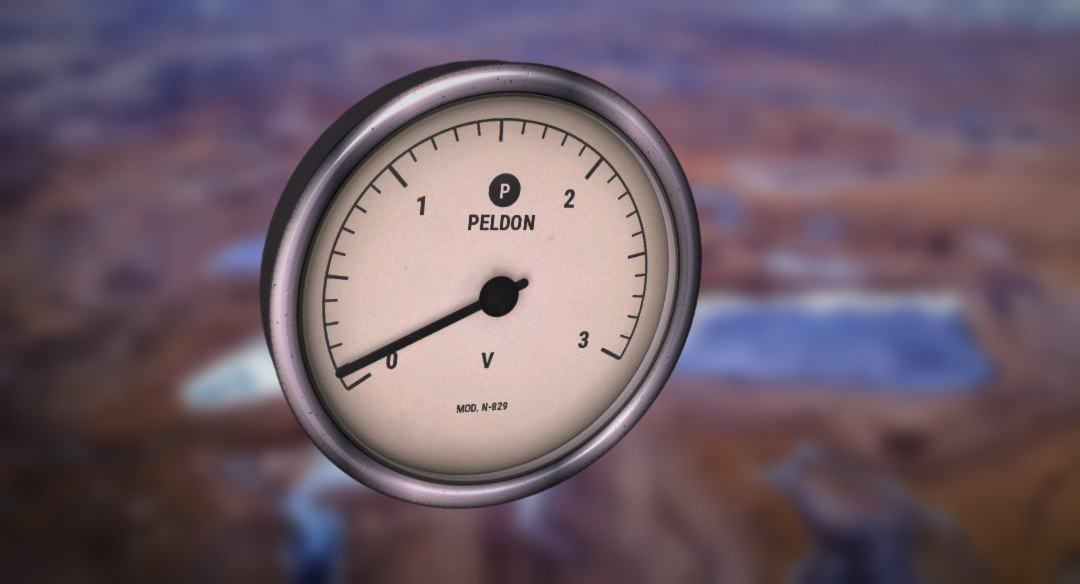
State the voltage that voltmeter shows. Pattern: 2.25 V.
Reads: 0.1 V
